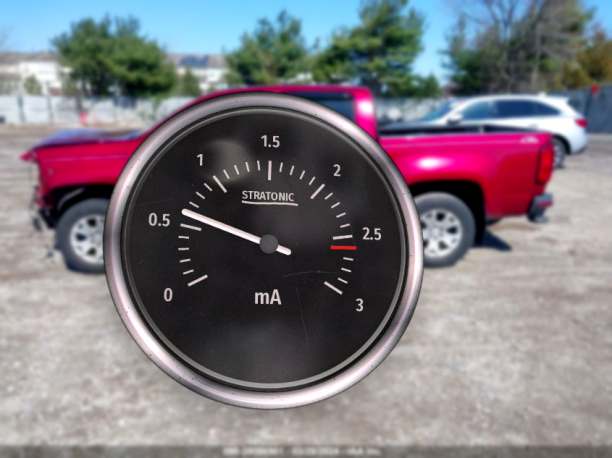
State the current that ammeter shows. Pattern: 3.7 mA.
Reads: 0.6 mA
